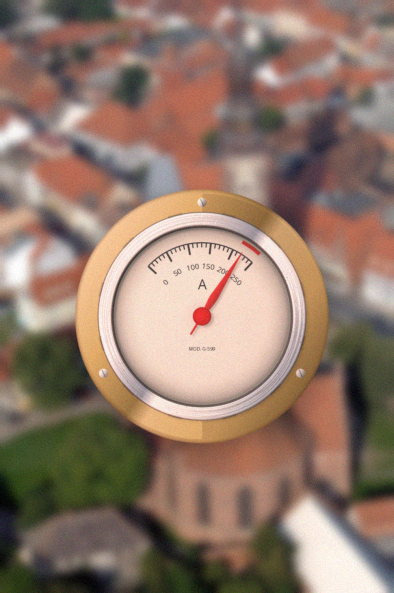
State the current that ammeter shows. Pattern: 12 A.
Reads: 220 A
